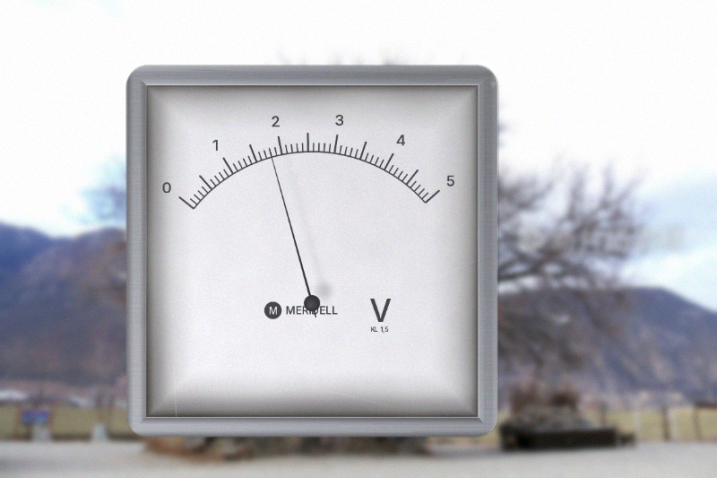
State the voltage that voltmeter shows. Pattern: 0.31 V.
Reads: 1.8 V
